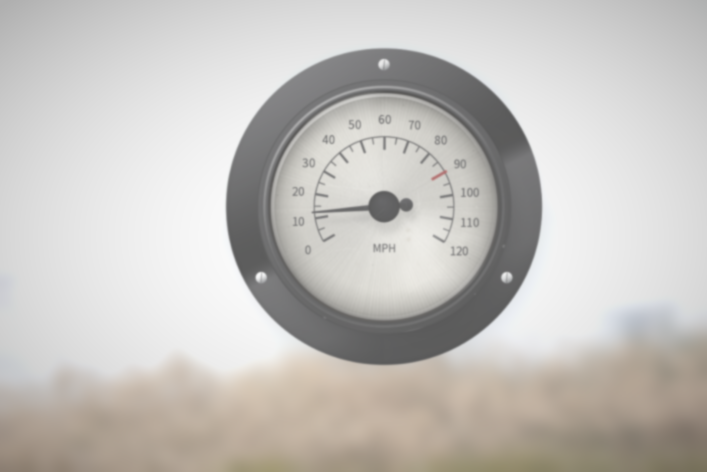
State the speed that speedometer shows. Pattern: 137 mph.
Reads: 12.5 mph
